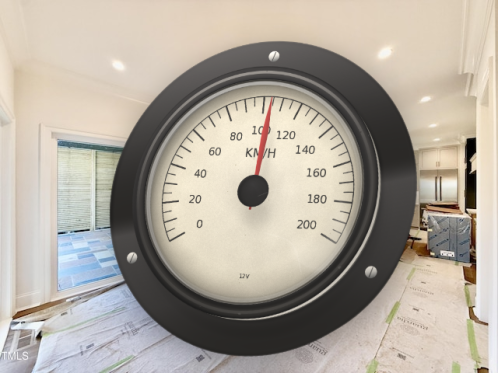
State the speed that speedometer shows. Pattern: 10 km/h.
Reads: 105 km/h
